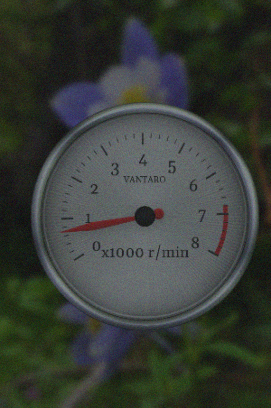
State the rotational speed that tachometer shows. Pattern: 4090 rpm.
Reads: 700 rpm
